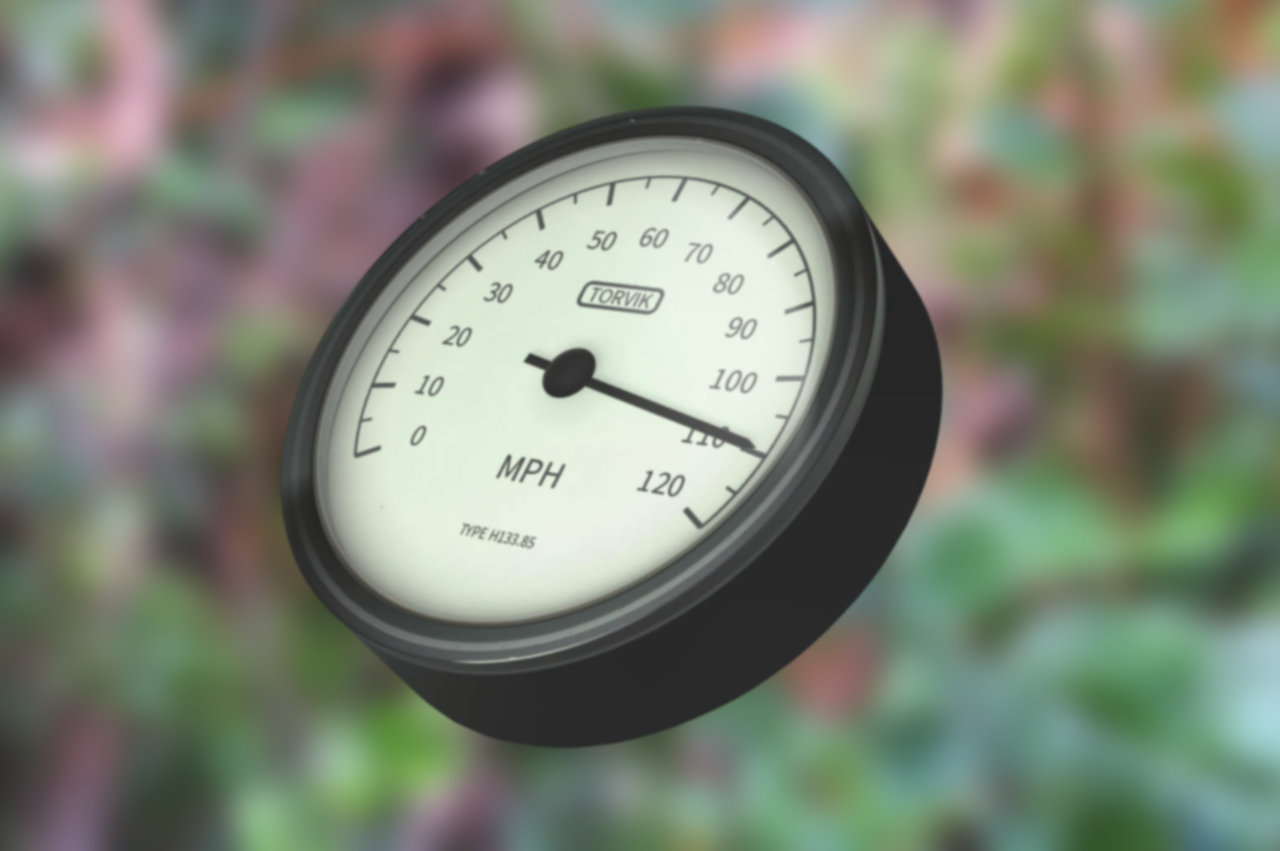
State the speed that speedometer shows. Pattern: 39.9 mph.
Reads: 110 mph
